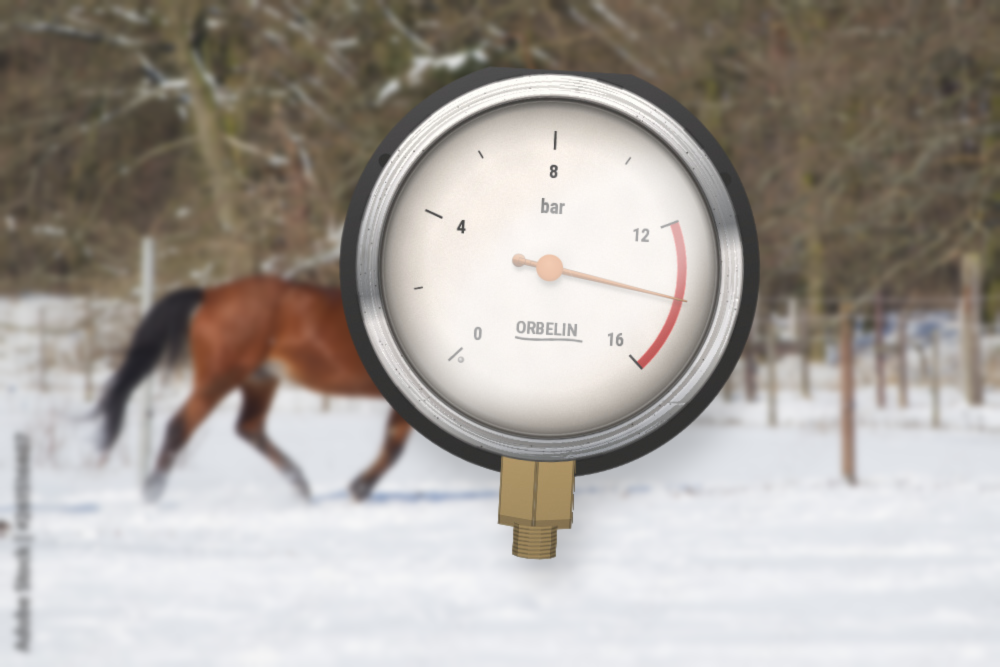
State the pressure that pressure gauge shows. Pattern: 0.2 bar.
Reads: 14 bar
